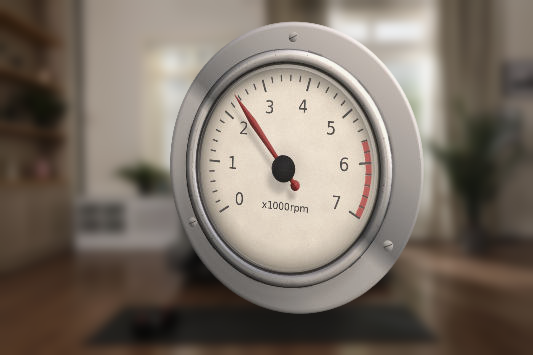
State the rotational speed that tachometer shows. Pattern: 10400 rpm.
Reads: 2400 rpm
